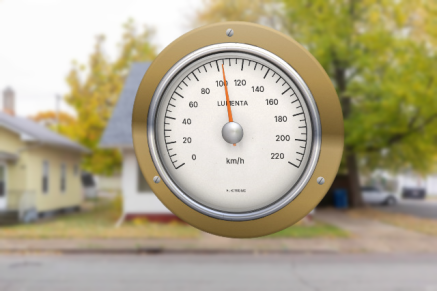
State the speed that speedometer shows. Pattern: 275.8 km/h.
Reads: 105 km/h
